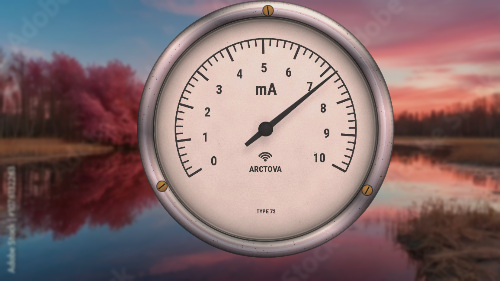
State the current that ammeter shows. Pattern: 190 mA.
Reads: 7.2 mA
